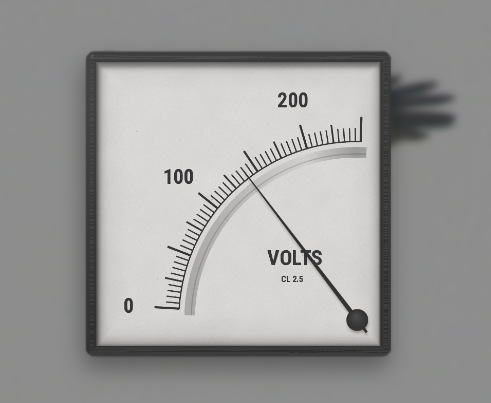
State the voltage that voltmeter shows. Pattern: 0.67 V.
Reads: 140 V
